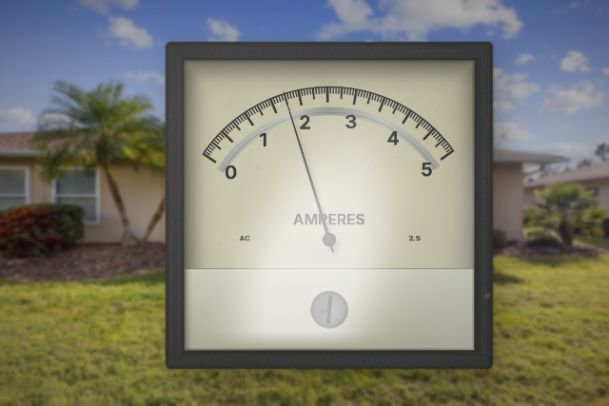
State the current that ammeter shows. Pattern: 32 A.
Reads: 1.75 A
